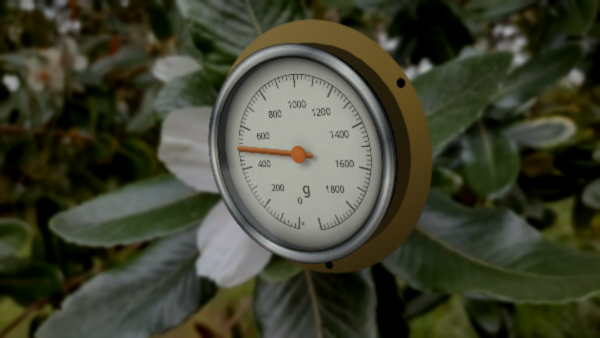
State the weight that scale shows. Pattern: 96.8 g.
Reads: 500 g
